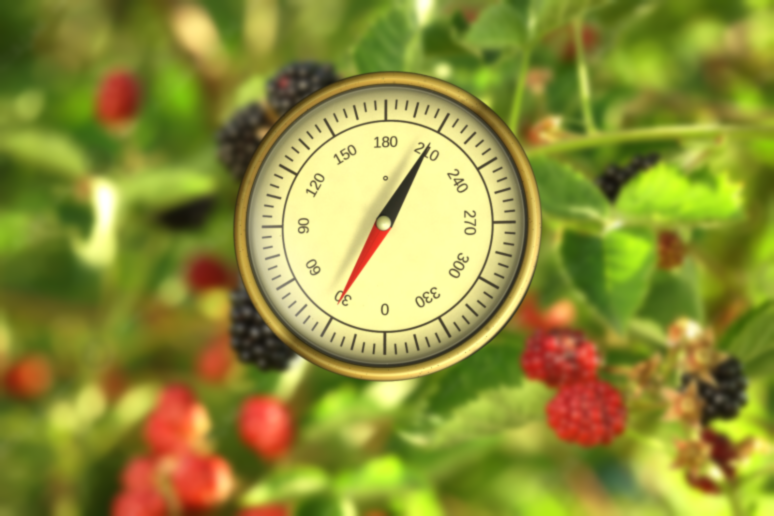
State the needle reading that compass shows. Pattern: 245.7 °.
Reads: 30 °
